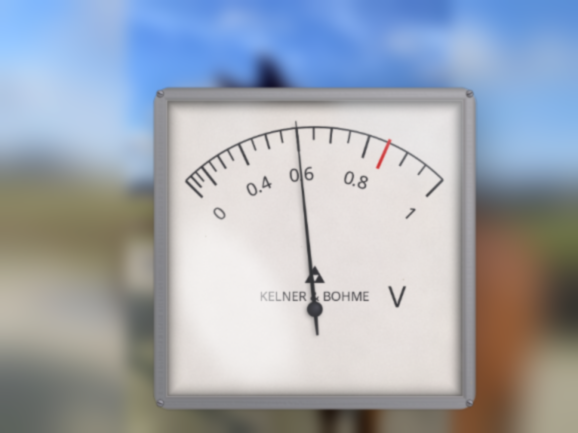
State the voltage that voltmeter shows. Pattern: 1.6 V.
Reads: 0.6 V
